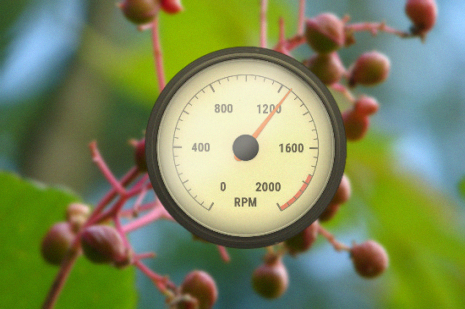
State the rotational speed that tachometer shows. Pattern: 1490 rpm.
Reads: 1250 rpm
